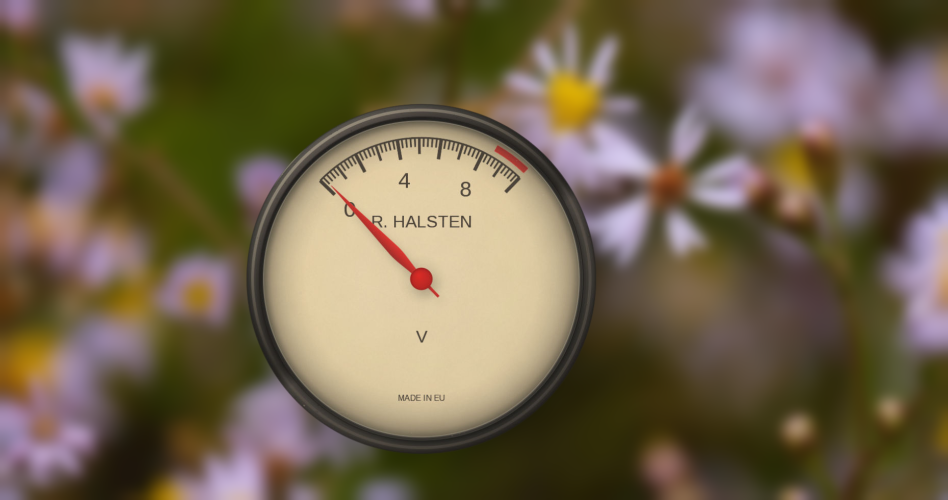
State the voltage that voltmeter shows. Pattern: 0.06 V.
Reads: 0.2 V
